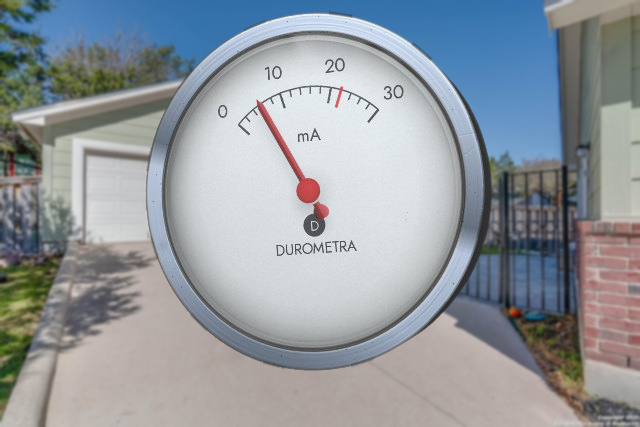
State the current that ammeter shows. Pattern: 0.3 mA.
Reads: 6 mA
